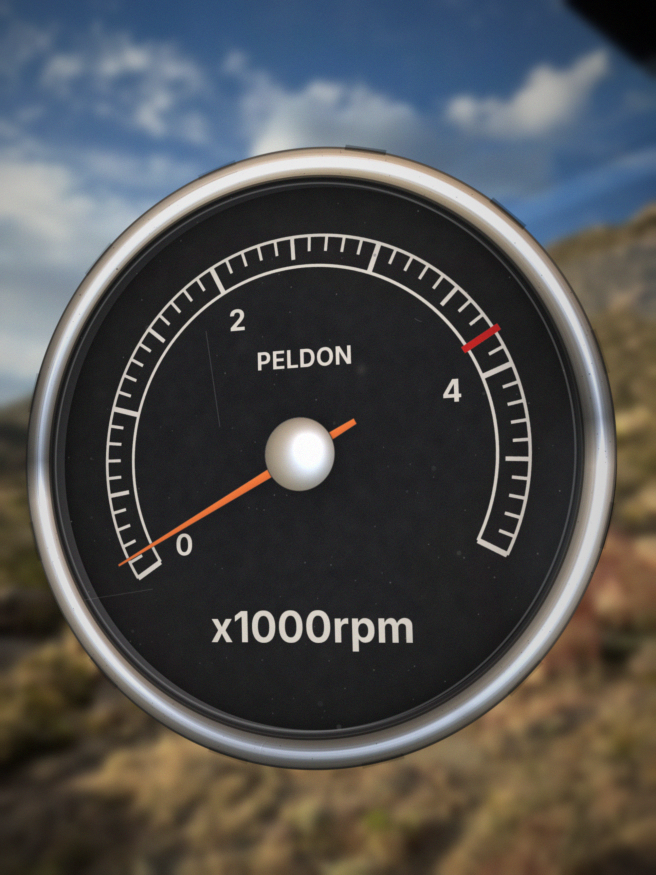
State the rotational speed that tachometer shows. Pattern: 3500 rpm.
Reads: 100 rpm
